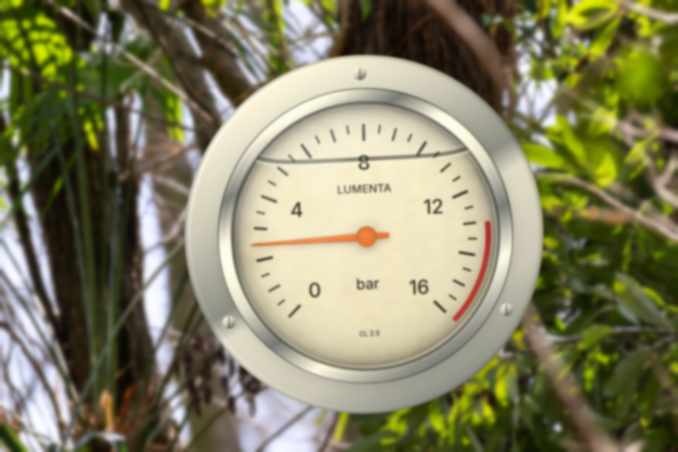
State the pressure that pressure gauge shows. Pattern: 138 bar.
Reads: 2.5 bar
